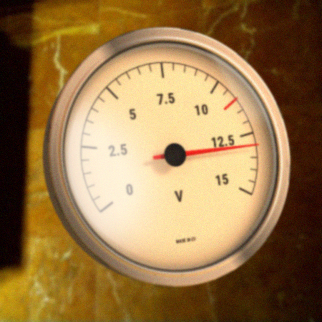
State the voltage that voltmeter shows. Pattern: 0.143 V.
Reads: 13 V
